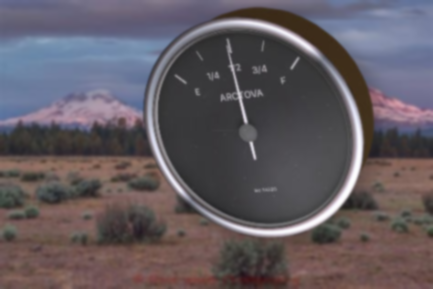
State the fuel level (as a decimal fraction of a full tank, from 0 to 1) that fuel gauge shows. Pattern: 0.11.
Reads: 0.5
